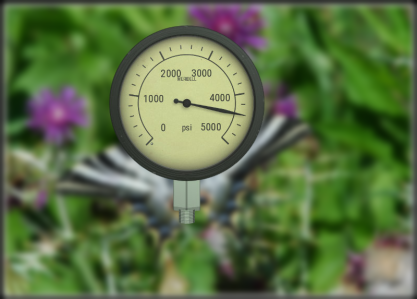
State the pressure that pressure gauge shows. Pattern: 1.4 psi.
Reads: 4400 psi
